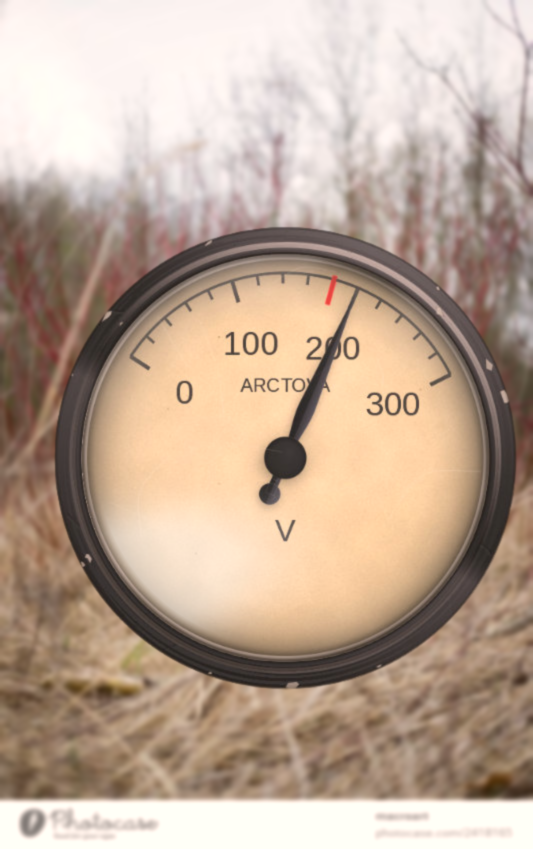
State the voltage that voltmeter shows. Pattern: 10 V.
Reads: 200 V
